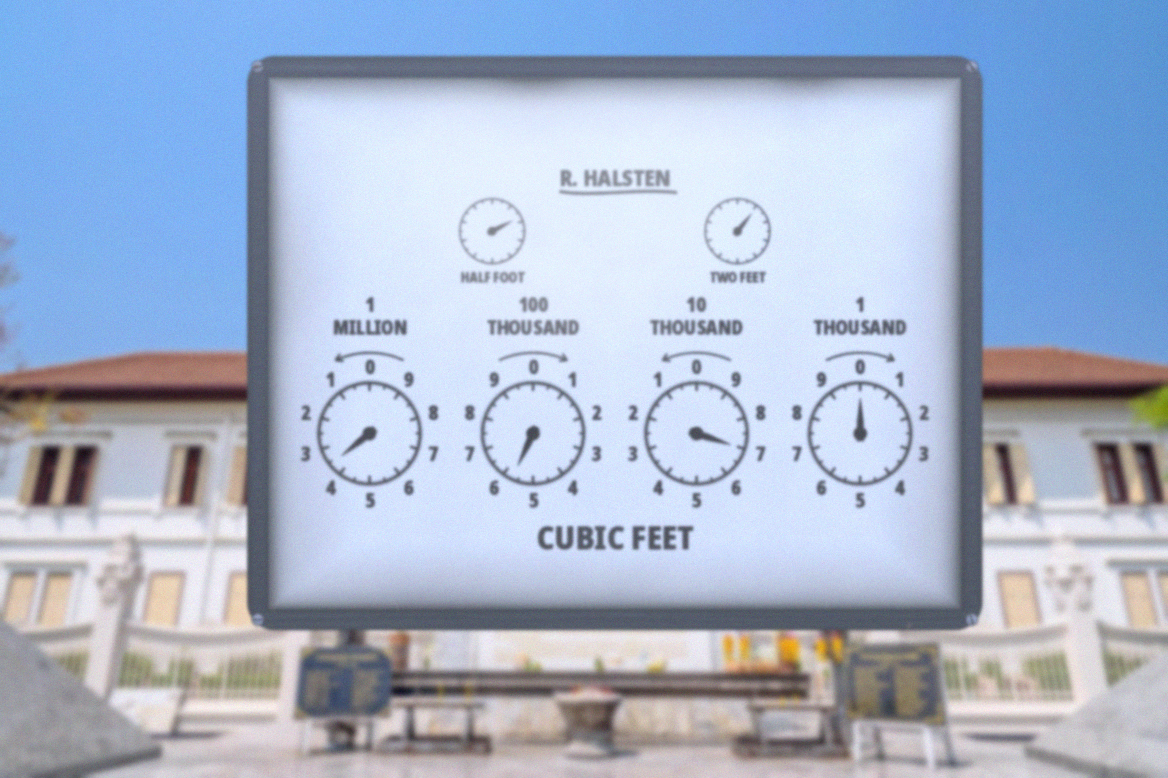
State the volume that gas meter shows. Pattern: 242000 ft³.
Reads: 357000 ft³
